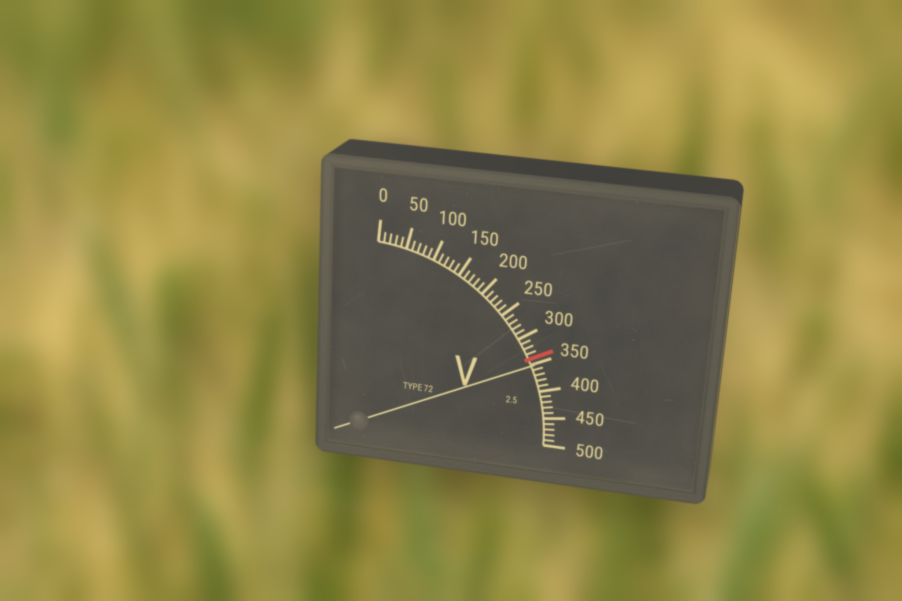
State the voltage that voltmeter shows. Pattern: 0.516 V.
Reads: 350 V
